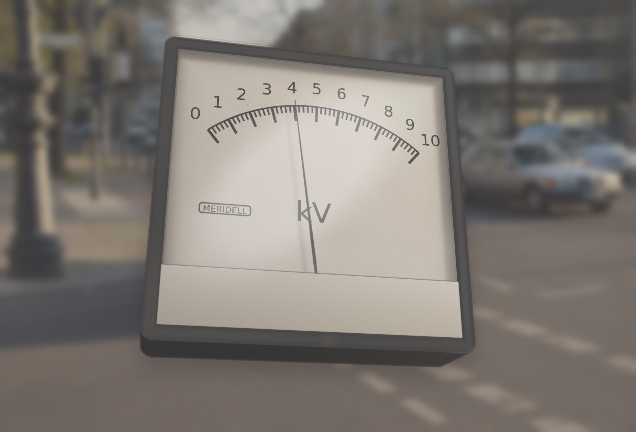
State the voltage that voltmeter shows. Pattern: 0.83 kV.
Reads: 4 kV
